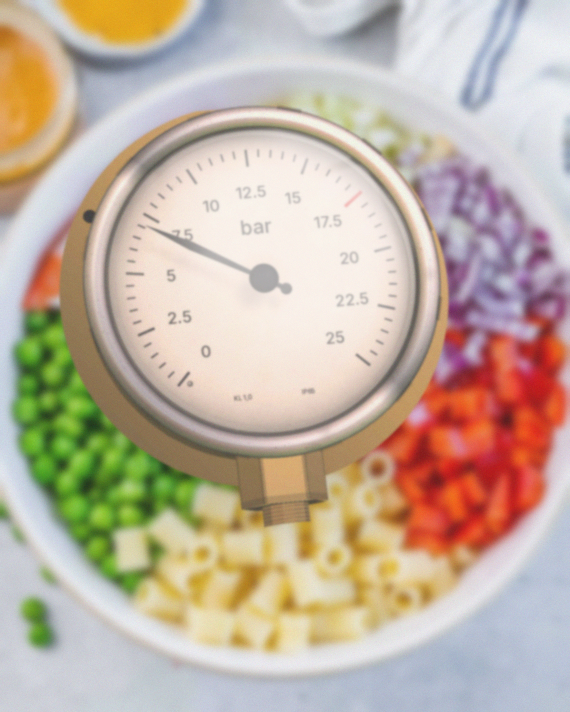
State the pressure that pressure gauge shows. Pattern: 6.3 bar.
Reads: 7 bar
